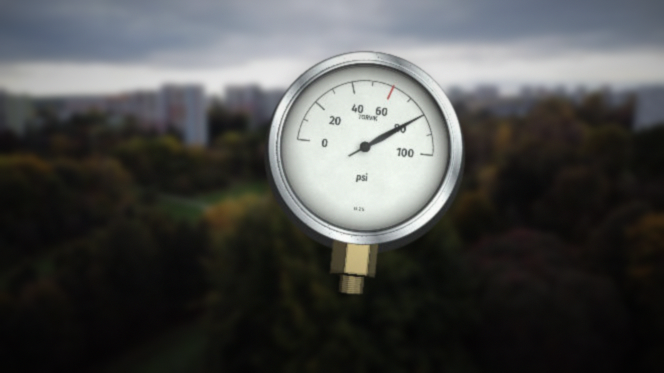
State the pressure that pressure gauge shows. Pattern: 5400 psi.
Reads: 80 psi
